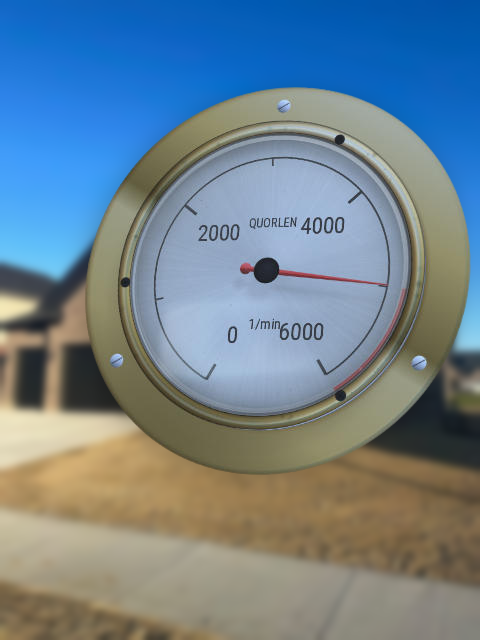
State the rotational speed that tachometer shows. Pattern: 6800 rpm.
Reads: 5000 rpm
